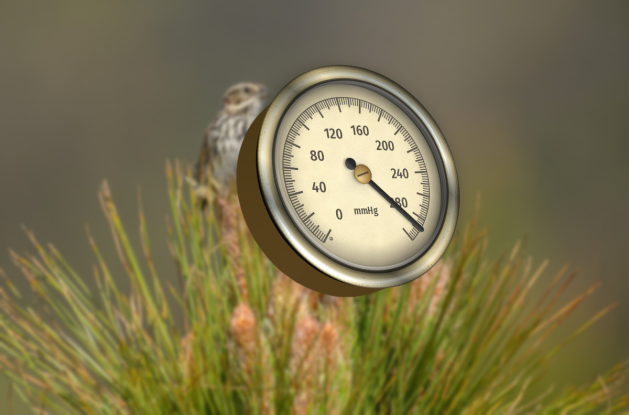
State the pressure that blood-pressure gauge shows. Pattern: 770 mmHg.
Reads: 290 mmHg
